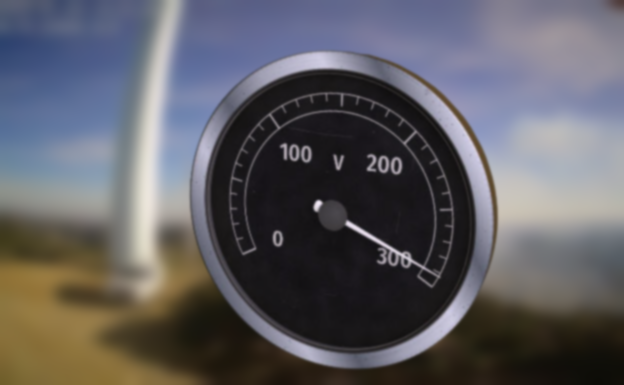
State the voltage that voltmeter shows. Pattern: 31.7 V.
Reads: 290 V
